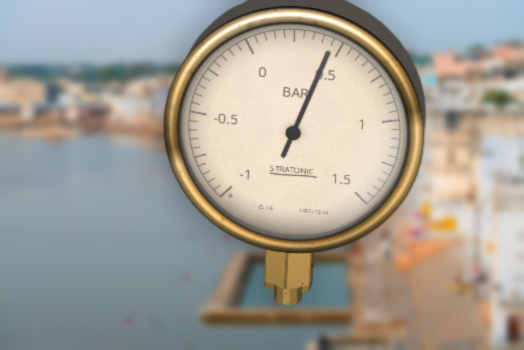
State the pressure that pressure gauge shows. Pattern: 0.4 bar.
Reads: 0.45 bar
